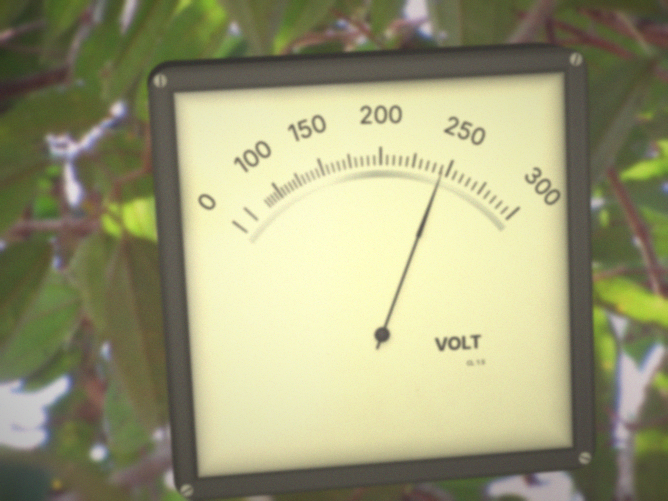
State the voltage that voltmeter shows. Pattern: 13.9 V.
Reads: 245 V
